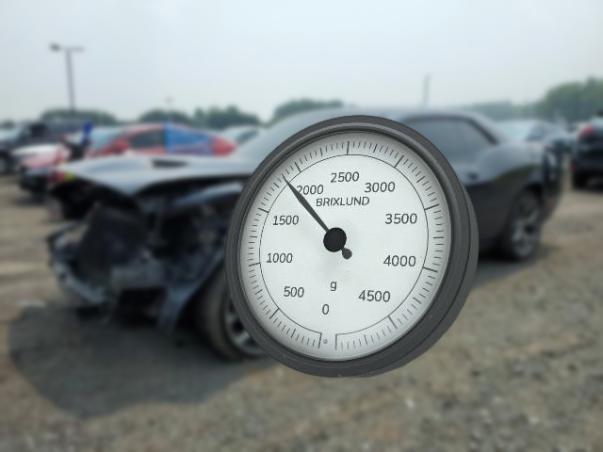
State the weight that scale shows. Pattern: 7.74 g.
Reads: 1850 g
